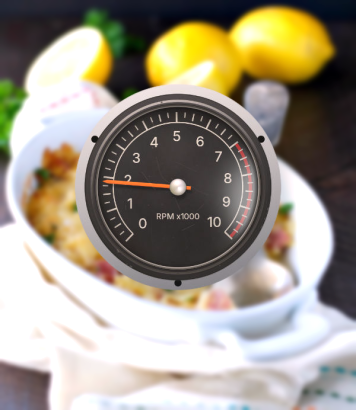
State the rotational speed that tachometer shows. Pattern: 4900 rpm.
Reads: 1875 rpm
